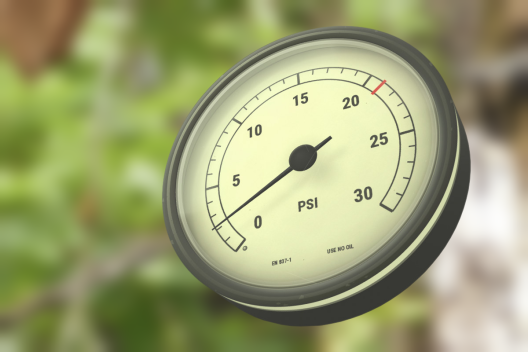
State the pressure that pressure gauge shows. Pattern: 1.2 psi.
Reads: 2 psi
